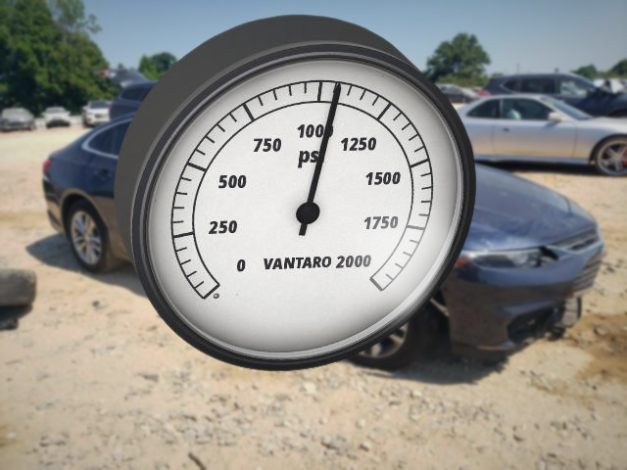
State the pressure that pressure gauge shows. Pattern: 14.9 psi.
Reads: 1050 psi
